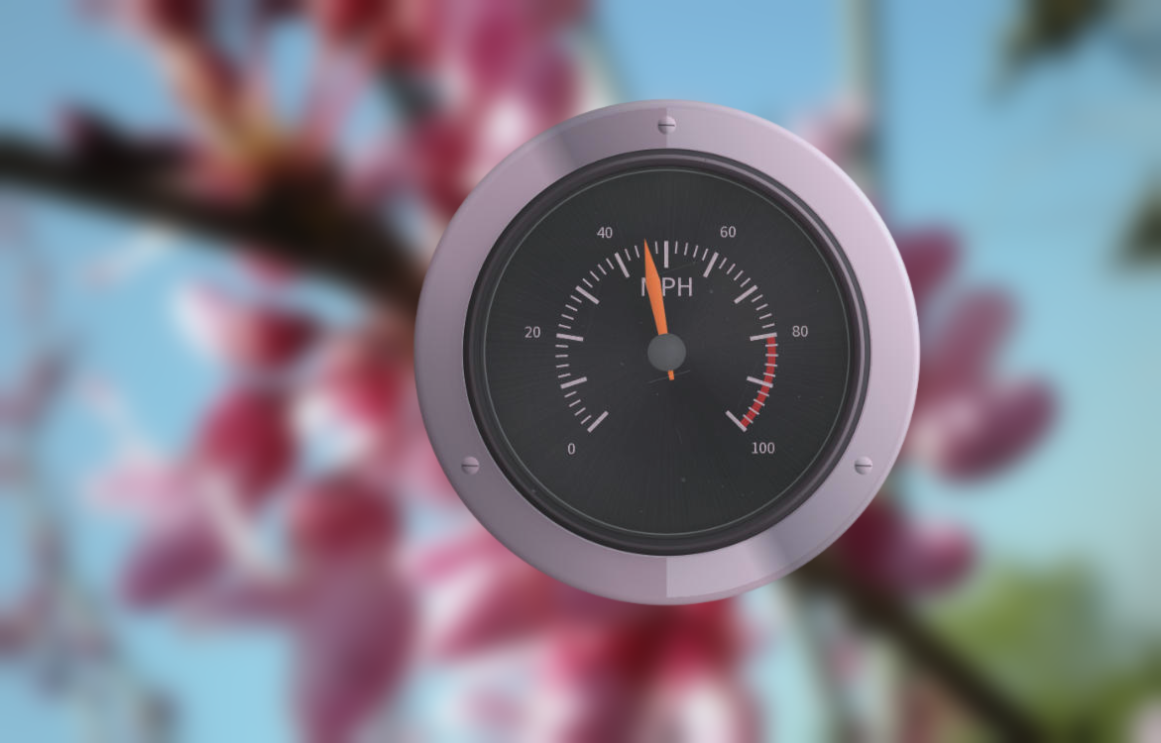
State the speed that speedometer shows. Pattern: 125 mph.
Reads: 46 mph
